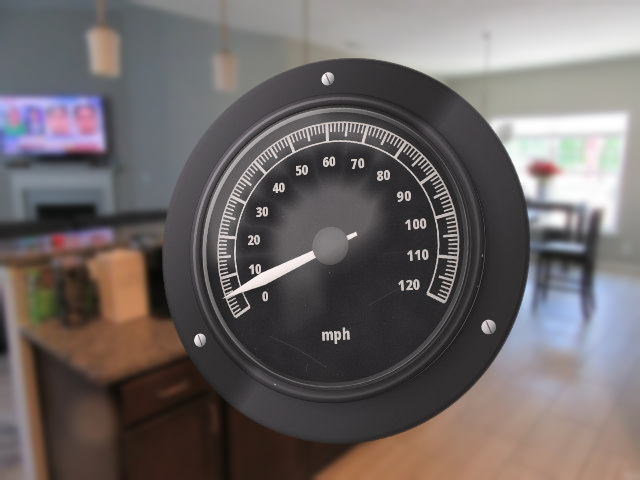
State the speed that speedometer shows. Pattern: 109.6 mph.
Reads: 5 mph
